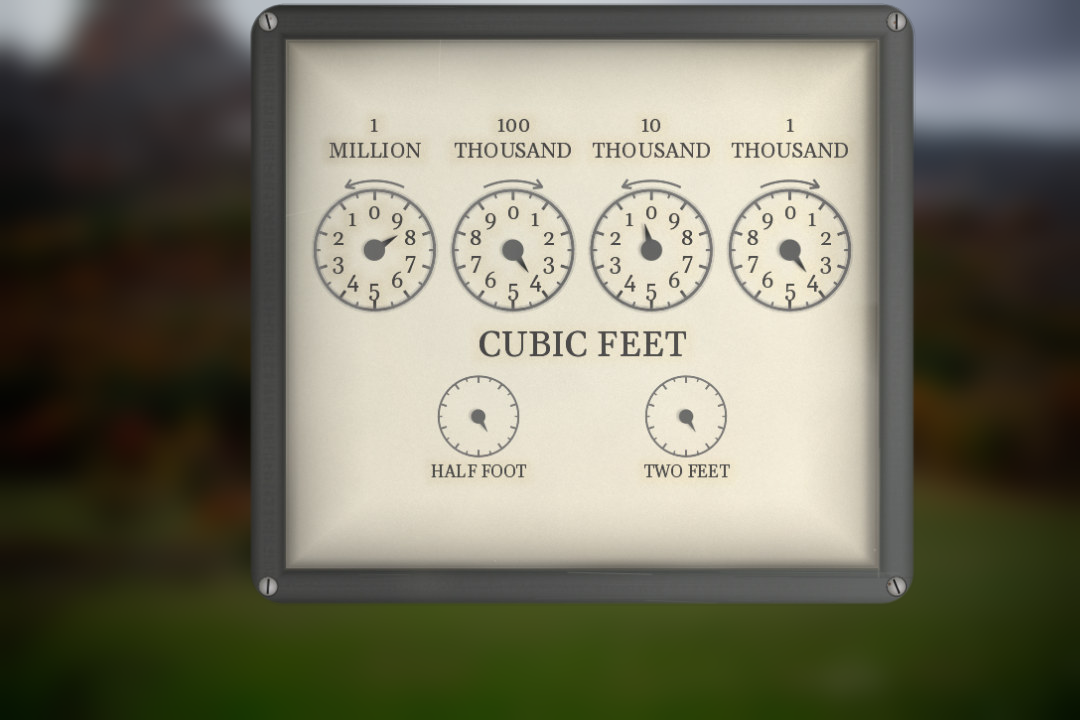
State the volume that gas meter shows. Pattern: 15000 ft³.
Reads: 840400 ft³
